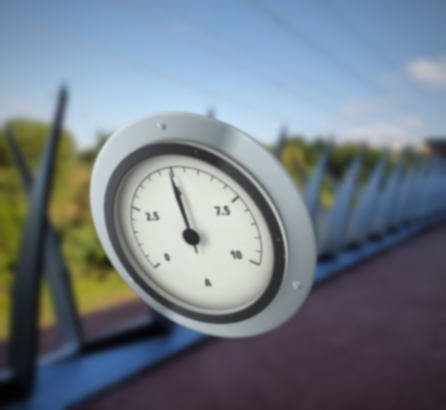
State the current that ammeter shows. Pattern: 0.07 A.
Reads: 5 A
